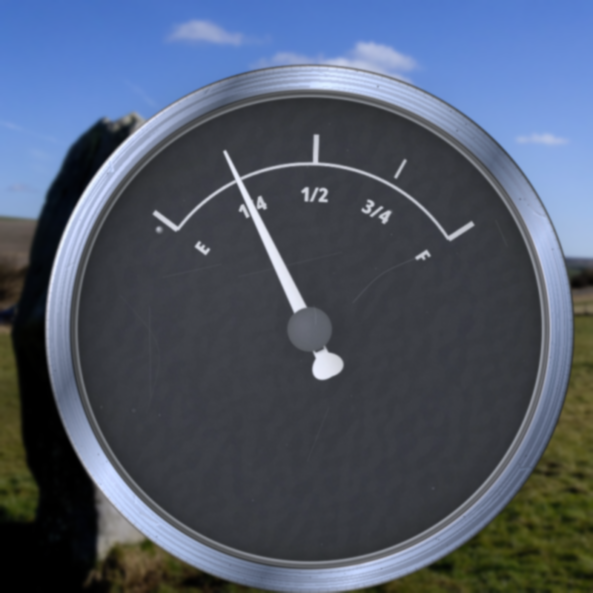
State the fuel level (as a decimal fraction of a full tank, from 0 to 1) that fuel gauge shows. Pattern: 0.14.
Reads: 0.25
